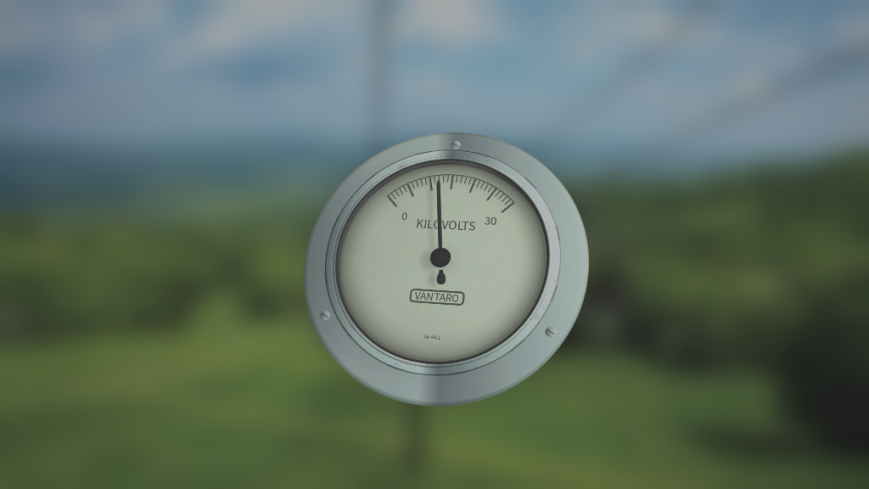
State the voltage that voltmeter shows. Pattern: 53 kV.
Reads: 12 kV
